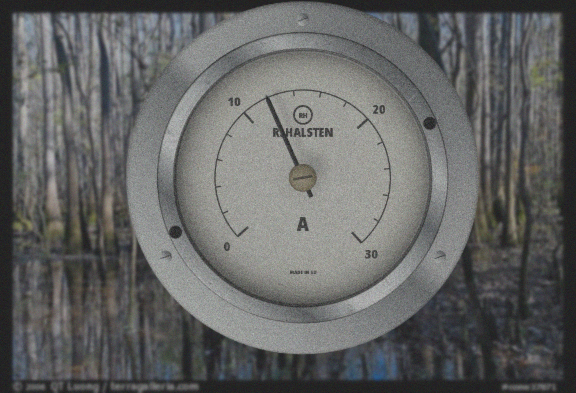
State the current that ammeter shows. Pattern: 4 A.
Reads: 12 A
